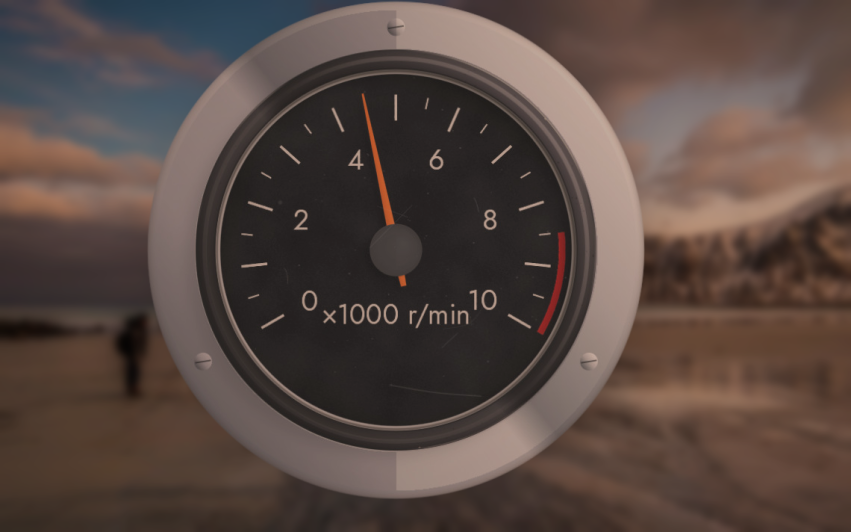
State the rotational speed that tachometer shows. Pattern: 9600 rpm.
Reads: 4500 rpm
